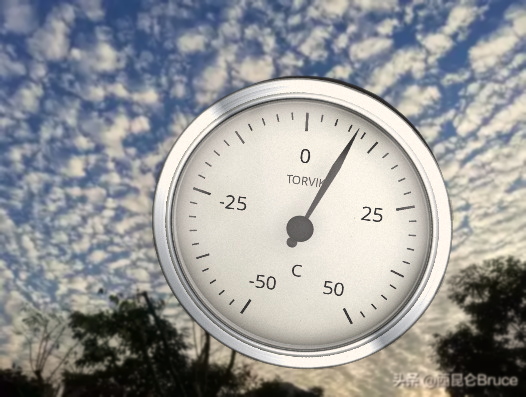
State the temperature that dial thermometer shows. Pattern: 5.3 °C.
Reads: 8.75 °C
